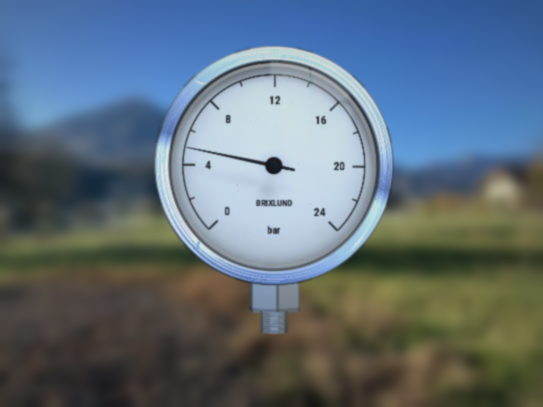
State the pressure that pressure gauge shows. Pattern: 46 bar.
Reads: 5 bar
